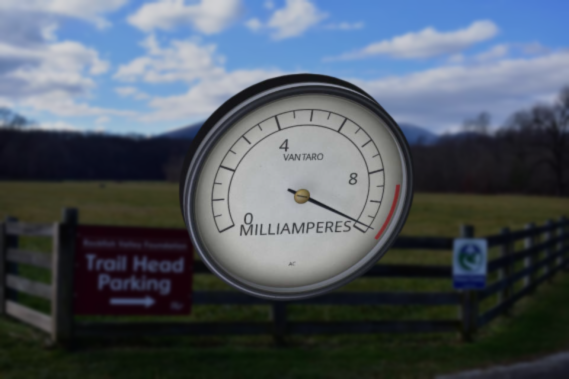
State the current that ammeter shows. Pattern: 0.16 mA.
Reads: 9.75 mA
